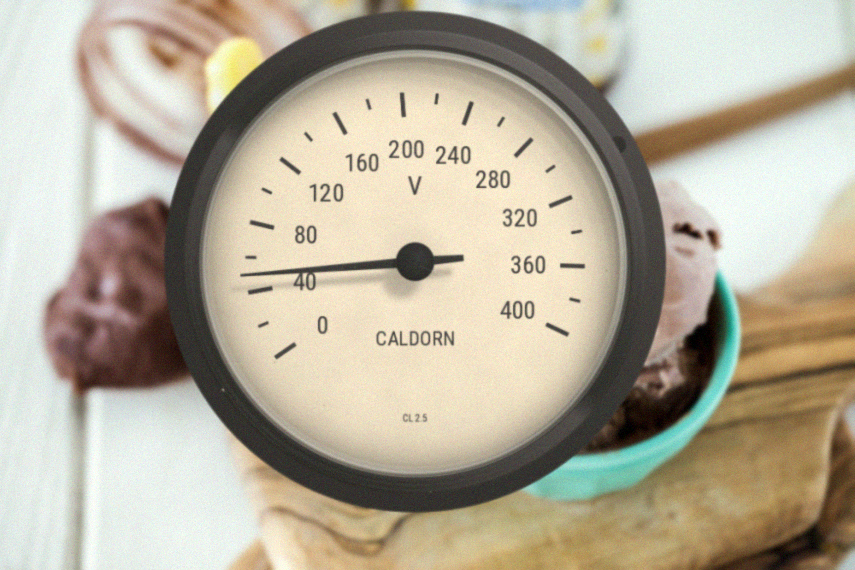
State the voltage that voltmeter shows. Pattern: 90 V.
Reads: 50 V
